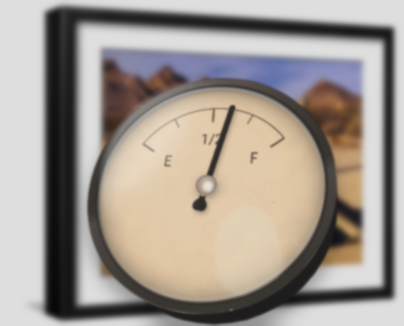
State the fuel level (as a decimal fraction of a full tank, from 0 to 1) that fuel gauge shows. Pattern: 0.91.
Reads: 0.625
